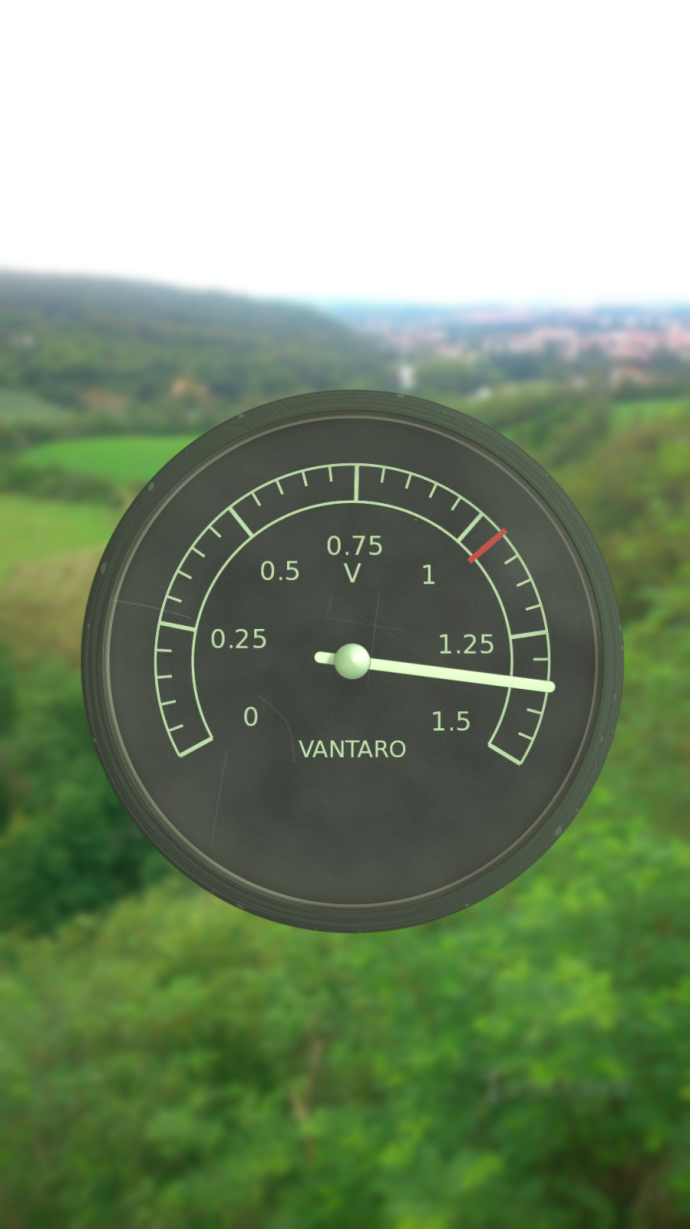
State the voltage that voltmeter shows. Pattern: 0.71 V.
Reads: 1.35 V
